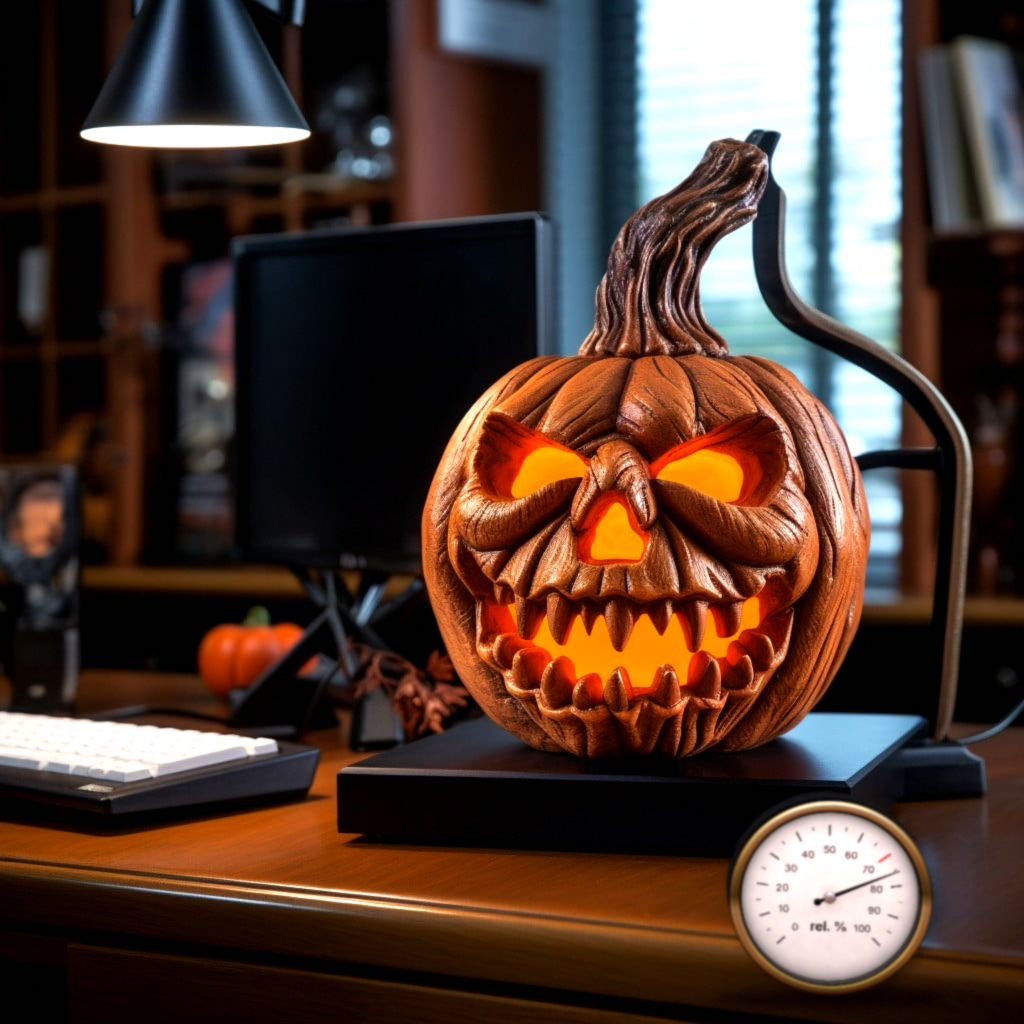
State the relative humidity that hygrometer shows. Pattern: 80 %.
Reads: 75 %
